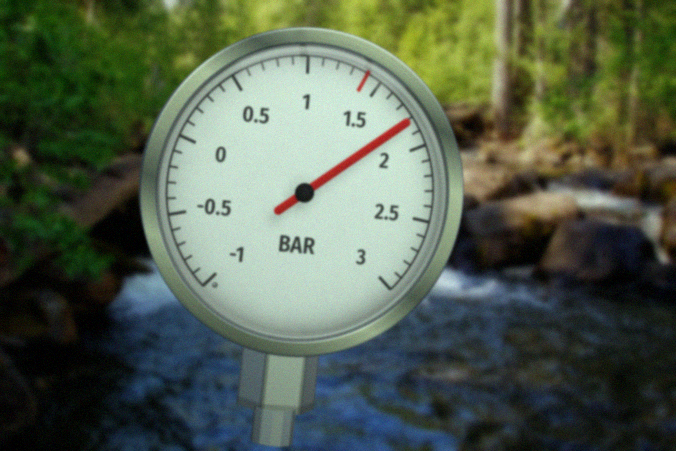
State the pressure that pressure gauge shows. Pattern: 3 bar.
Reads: 1.8 bar
